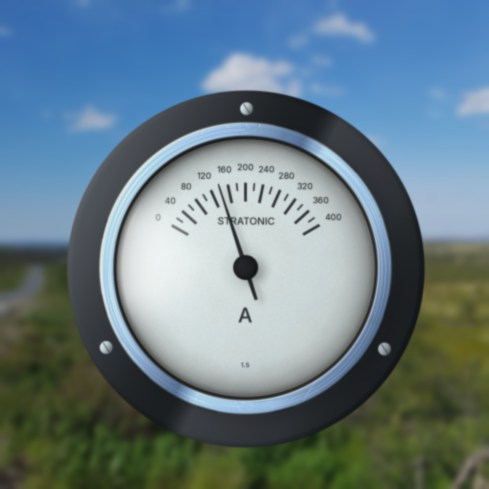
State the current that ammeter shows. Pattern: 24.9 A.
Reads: 140 A
